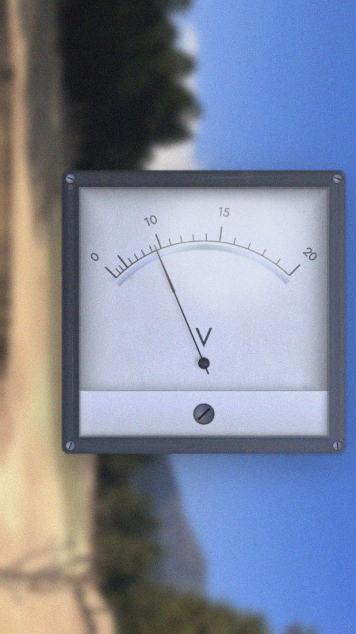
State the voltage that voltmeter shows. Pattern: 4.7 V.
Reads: 9.5 V
